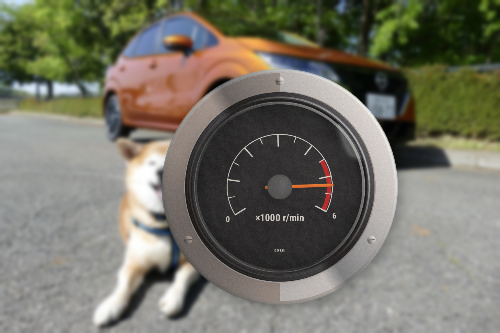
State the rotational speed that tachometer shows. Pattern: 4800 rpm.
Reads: 5250 rpm
